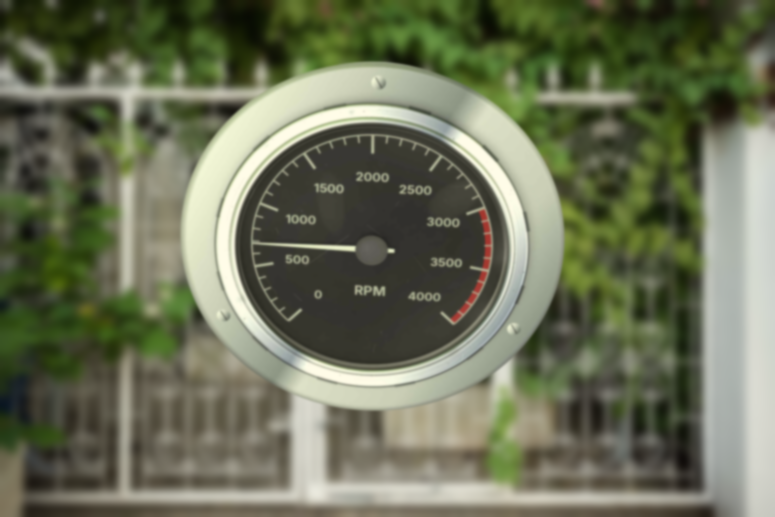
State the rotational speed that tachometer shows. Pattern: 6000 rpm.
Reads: 700 rpm
